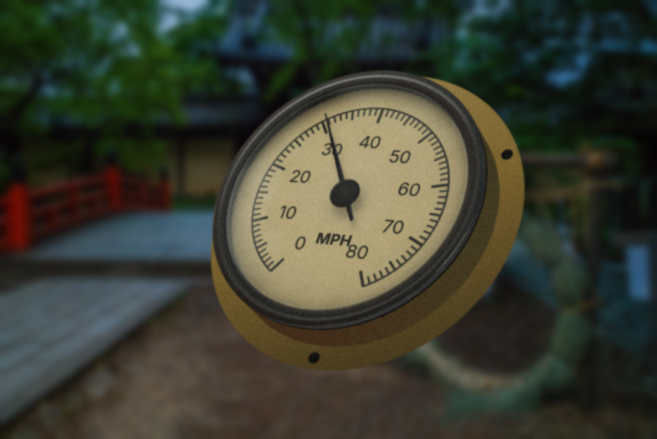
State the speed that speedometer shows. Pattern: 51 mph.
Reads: 31 mph
